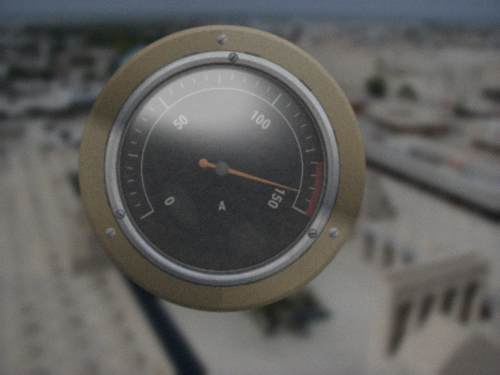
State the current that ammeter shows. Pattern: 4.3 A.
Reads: 142.5 A
